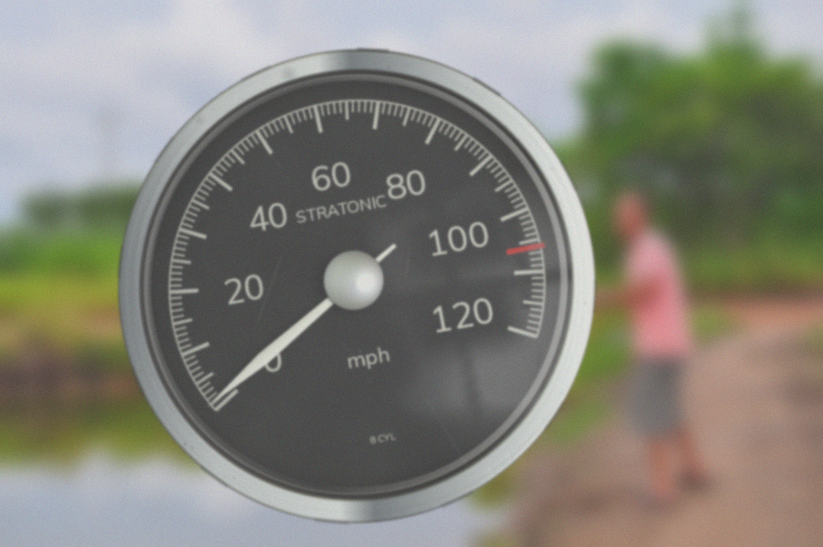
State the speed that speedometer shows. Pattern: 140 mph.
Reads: 1 mph
